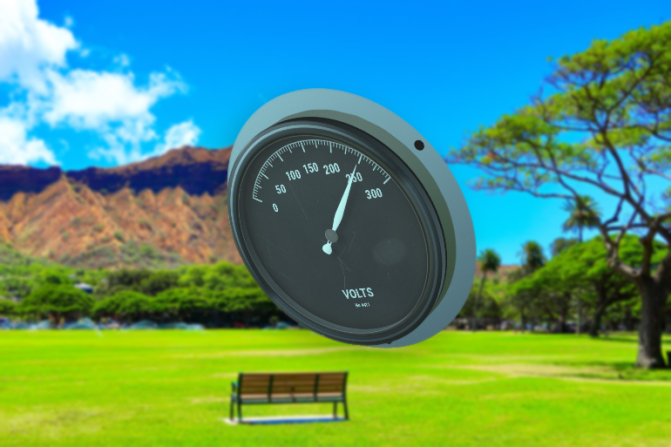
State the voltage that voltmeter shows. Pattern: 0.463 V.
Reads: 250 V
